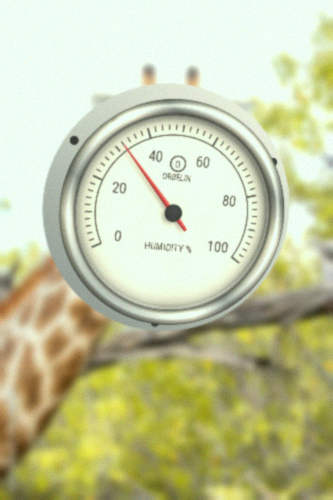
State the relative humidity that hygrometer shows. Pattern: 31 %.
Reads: 32 %
